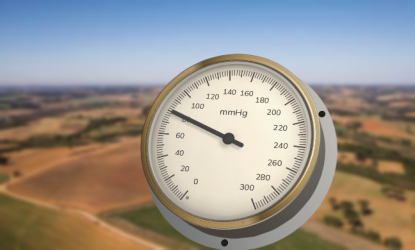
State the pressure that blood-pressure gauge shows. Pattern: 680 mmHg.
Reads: 80 mmHg
